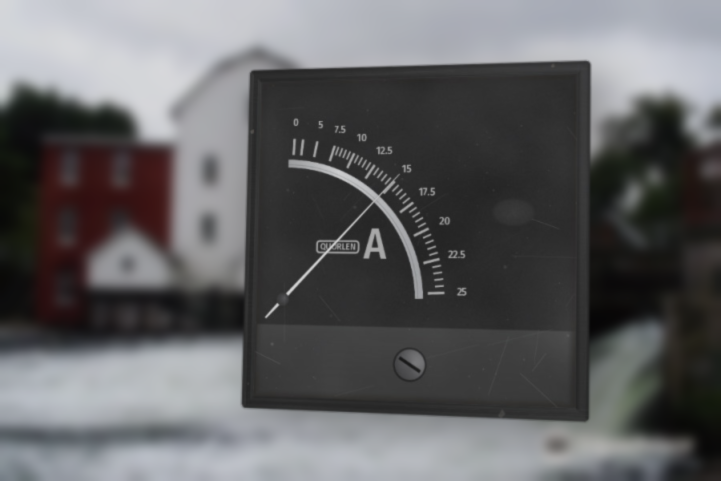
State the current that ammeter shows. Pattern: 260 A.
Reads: 15 A
